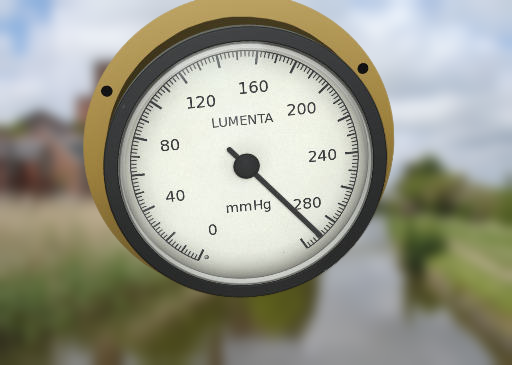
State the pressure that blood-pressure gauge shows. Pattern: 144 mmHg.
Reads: 290 mmHg
